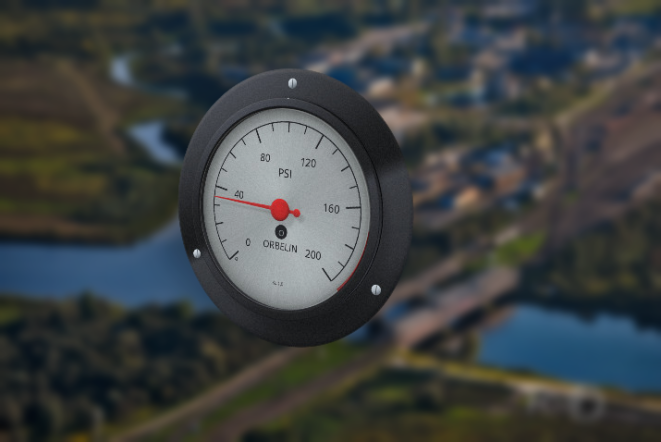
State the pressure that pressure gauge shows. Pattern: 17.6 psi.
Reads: 35 psi
